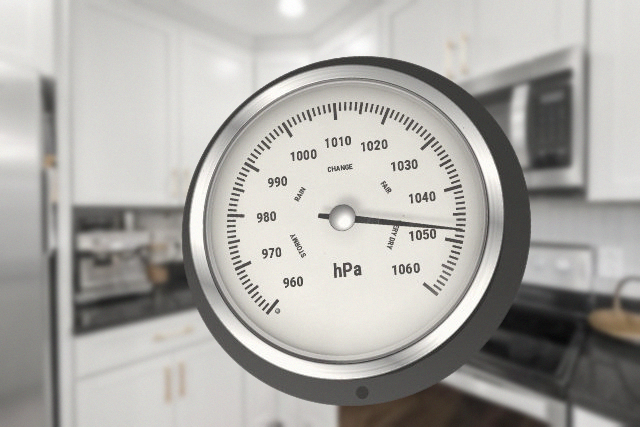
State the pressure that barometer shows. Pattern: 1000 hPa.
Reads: 1048 hPa
